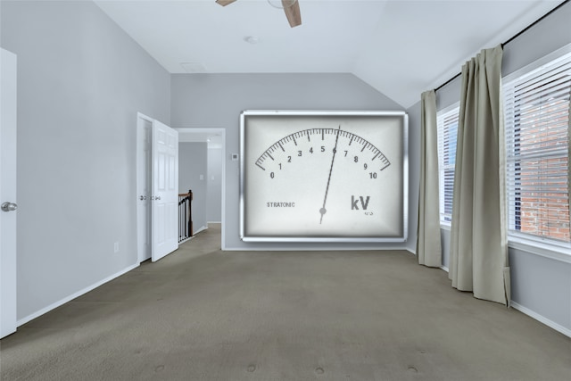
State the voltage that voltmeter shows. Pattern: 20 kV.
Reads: 6 kV
